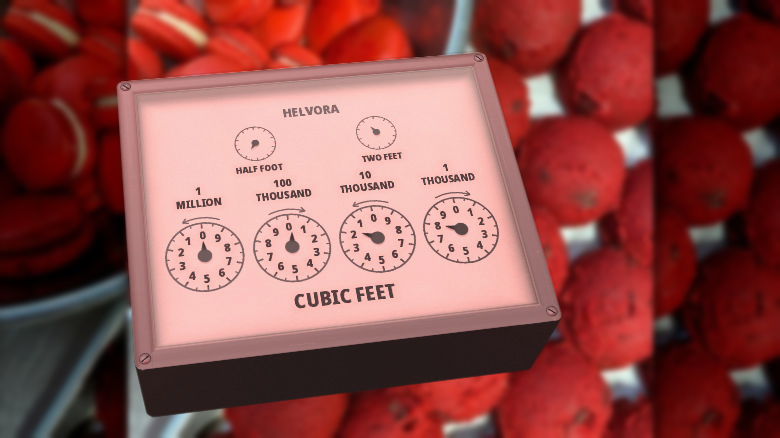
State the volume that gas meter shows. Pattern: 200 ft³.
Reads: 1800 ft³
